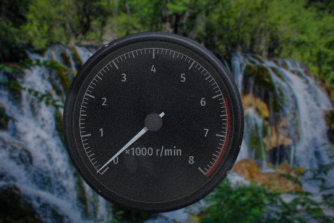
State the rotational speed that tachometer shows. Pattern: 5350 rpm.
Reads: 100 rpm
